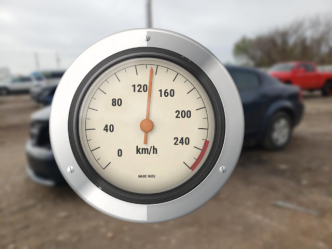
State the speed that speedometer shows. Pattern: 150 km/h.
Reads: 135 km/h
